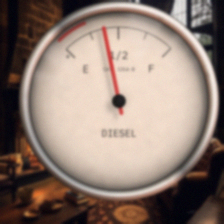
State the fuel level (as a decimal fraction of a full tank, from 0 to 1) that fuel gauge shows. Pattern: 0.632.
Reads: 0.375
